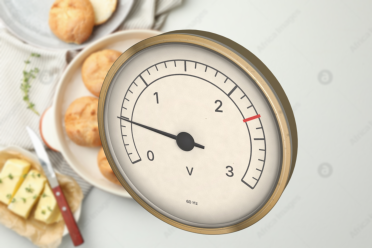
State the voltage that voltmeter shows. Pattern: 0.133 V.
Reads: 0.5 V
